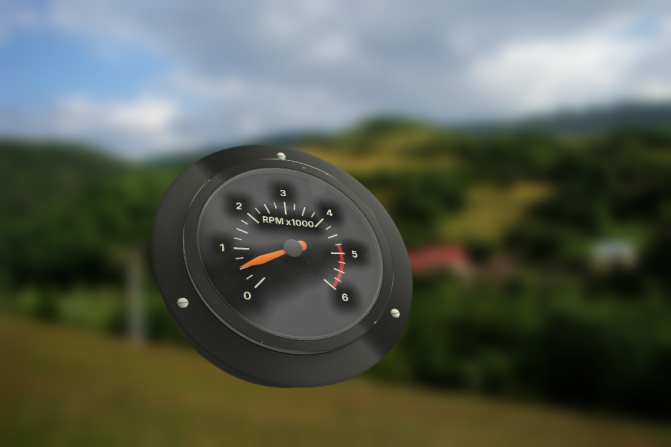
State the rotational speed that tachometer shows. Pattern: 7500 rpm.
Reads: 500 rpm
